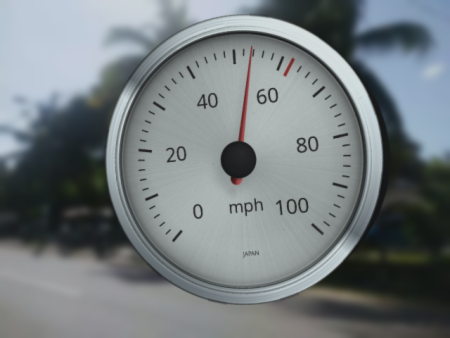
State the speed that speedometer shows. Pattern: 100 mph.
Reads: 54 mph
